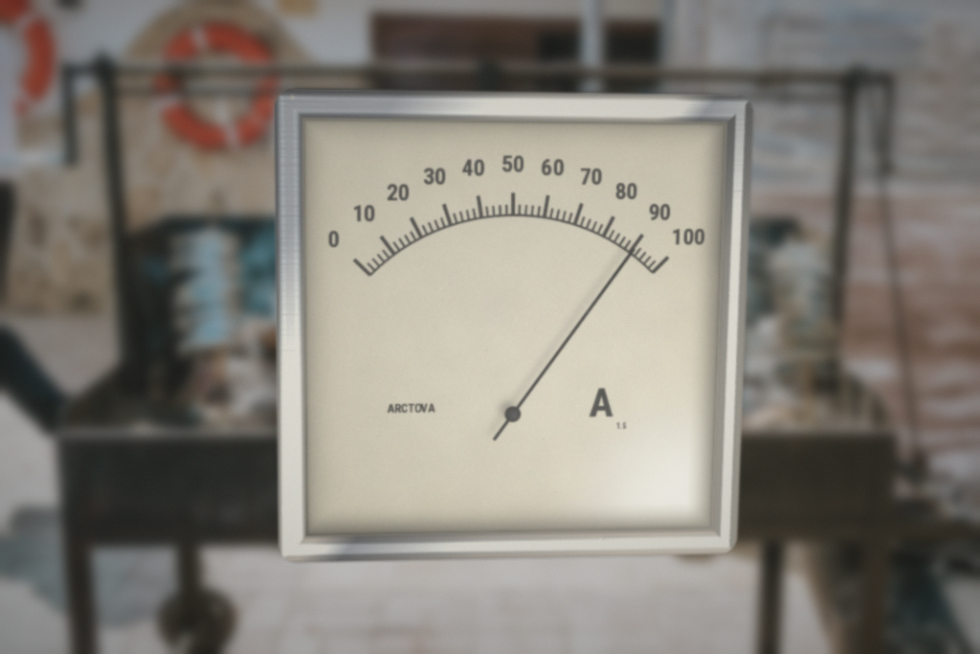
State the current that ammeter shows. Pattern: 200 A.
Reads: 90 A
